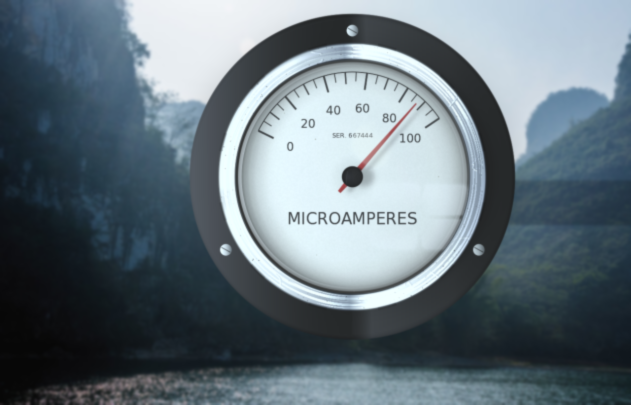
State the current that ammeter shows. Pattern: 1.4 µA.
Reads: 87.5 µA
